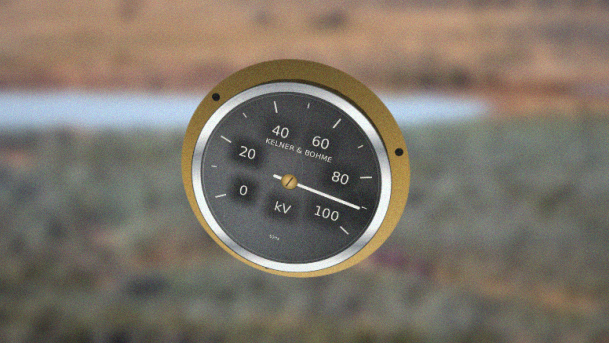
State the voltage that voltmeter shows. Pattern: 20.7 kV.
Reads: 90 kV
